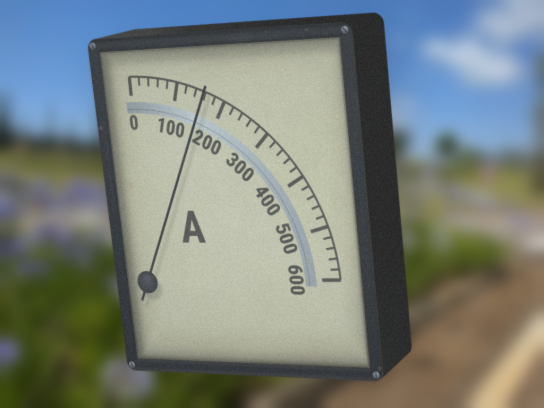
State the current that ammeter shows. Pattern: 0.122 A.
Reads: 160 A
